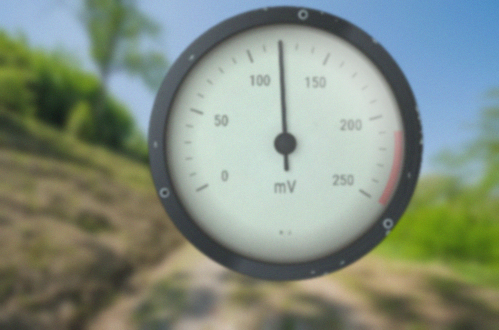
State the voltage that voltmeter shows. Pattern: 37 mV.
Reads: 120 mV
